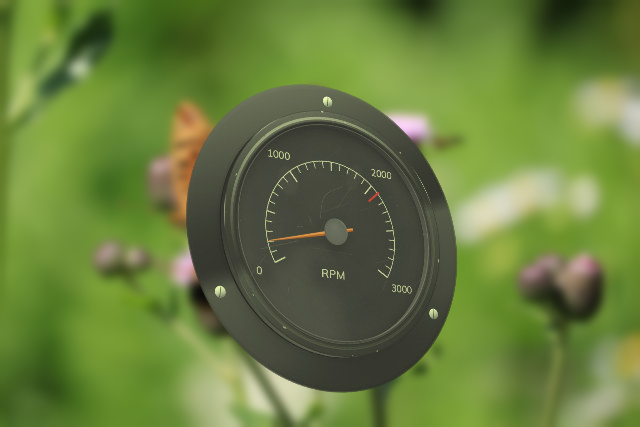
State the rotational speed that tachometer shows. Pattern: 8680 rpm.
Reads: 200 rpm
